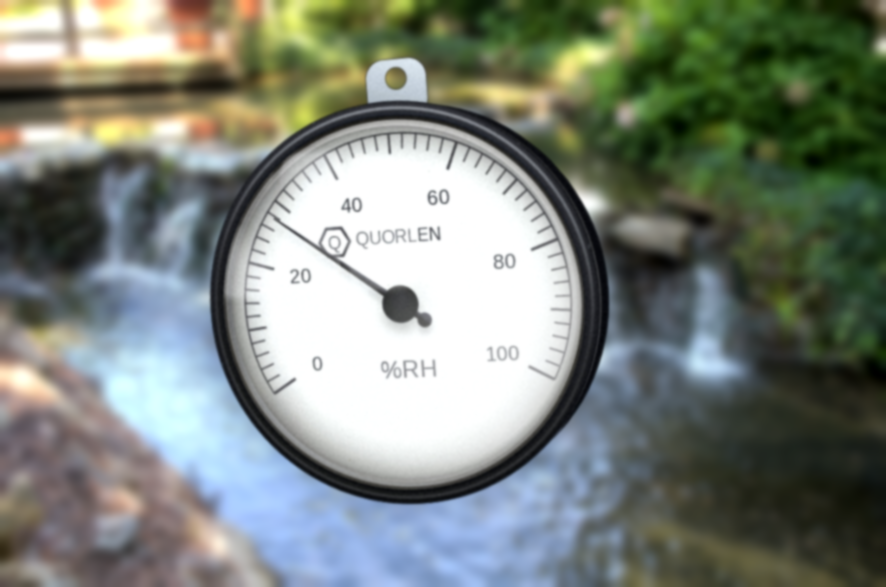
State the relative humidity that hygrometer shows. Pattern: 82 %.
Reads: 28 %
